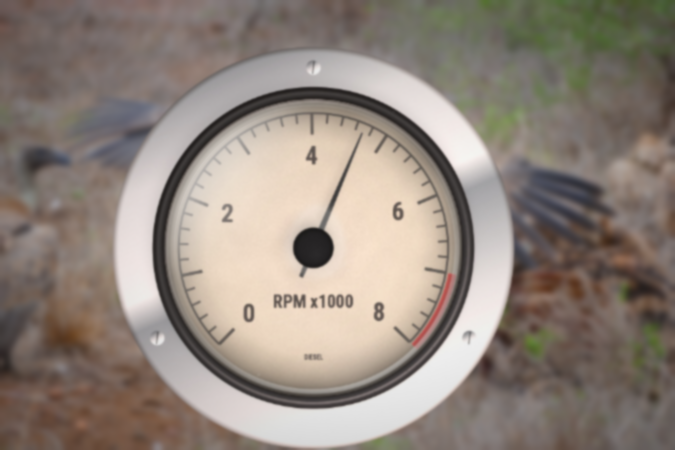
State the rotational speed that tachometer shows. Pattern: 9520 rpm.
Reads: 4700 rpm
